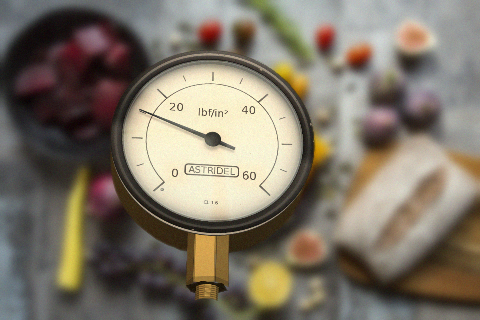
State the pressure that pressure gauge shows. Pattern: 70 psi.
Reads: 15 psi
